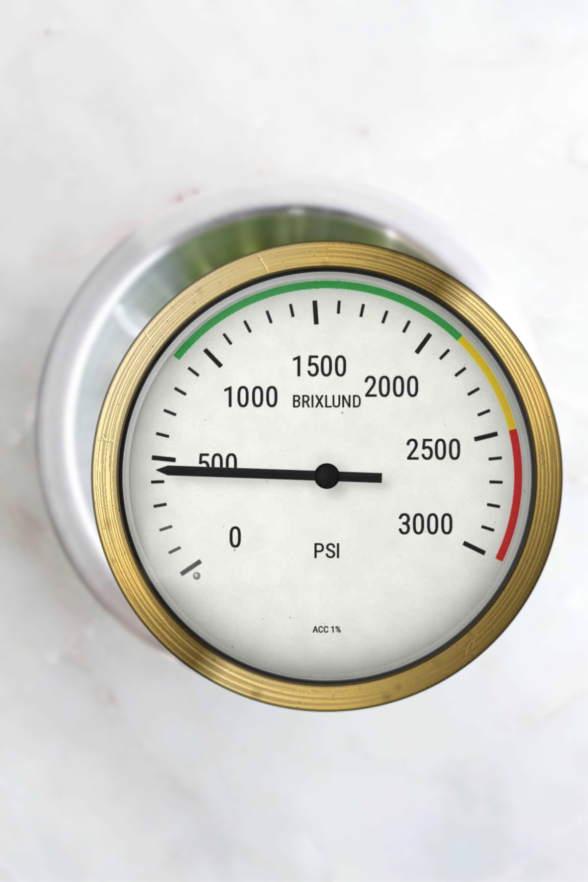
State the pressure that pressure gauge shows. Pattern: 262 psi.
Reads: 450 psi
